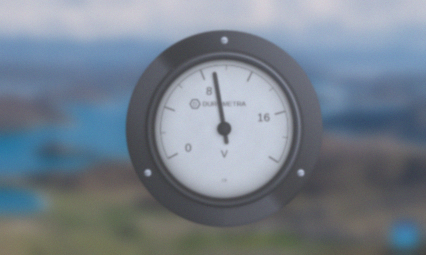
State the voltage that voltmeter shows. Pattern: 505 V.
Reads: 9 V
